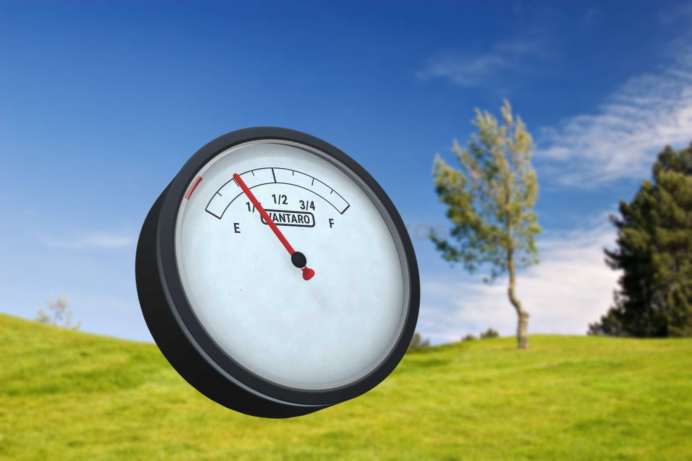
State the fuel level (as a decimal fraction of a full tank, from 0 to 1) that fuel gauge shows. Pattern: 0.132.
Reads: 0.25
